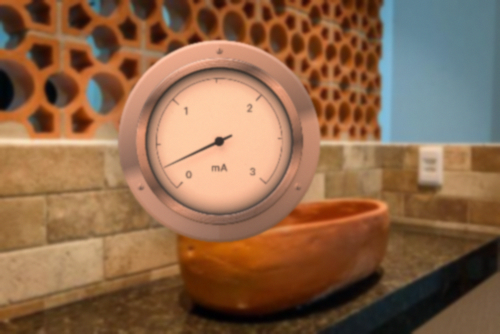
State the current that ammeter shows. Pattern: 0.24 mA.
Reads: 0.25 mA
